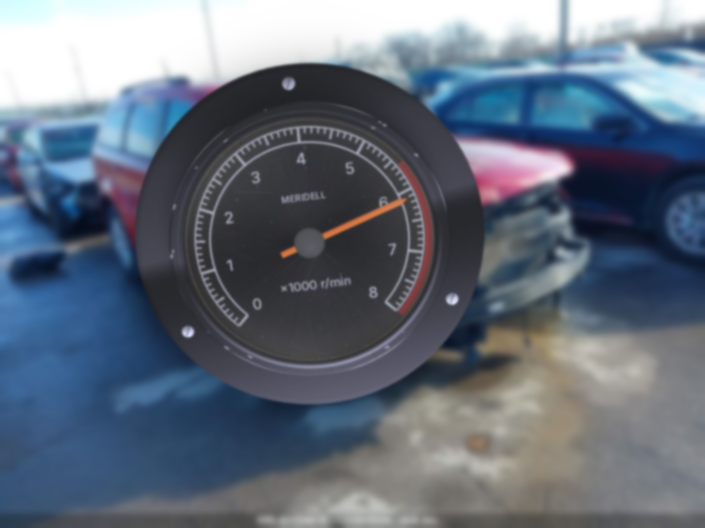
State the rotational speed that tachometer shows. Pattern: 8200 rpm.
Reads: 6100 rpm
